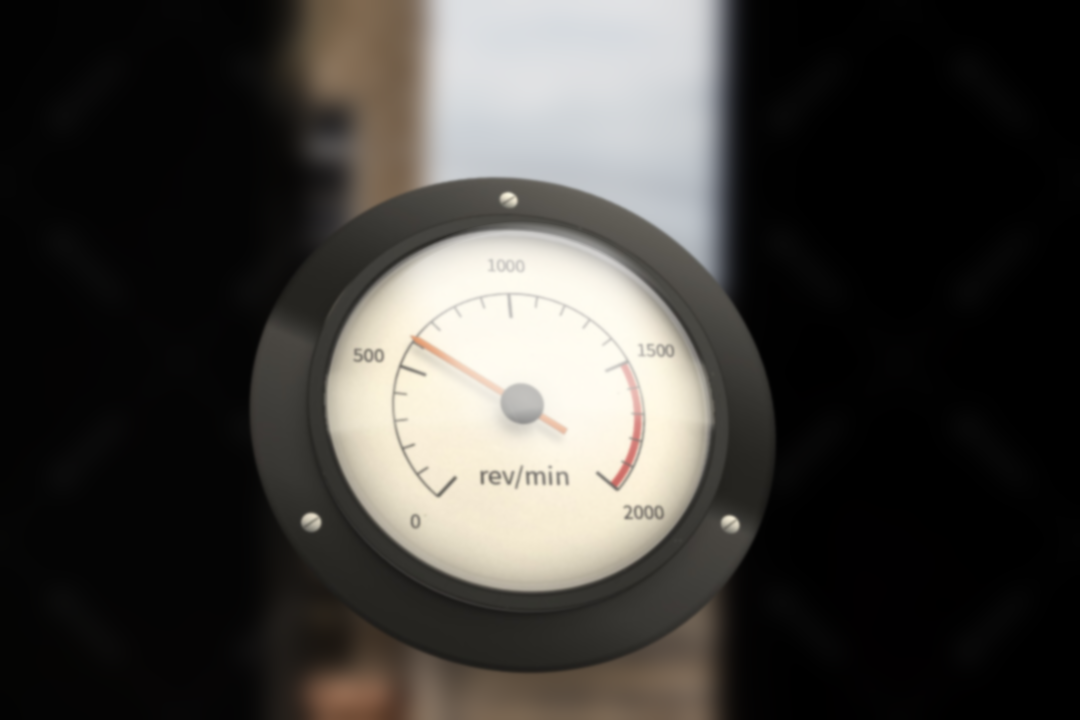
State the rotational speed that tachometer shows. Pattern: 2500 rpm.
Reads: 600 rpm
